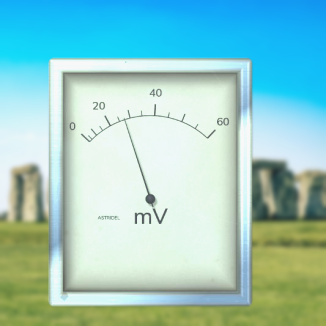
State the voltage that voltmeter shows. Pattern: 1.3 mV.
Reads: 27.5 mV
